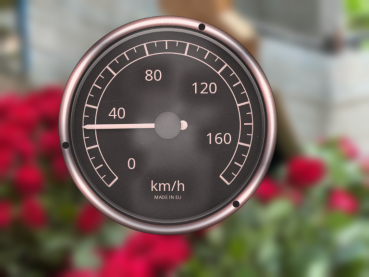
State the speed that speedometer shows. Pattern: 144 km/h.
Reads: 30 km/h
